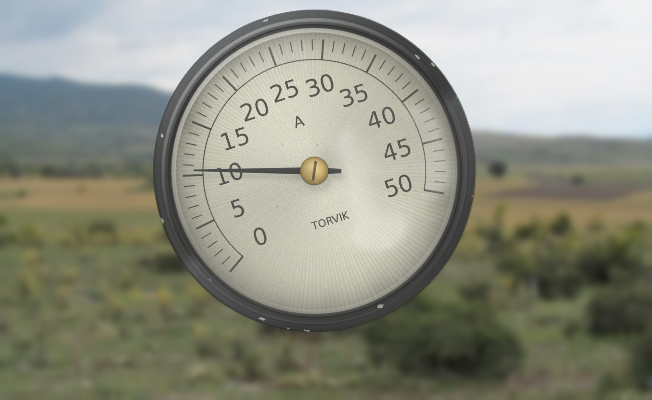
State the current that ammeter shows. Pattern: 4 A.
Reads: 10.5 A
